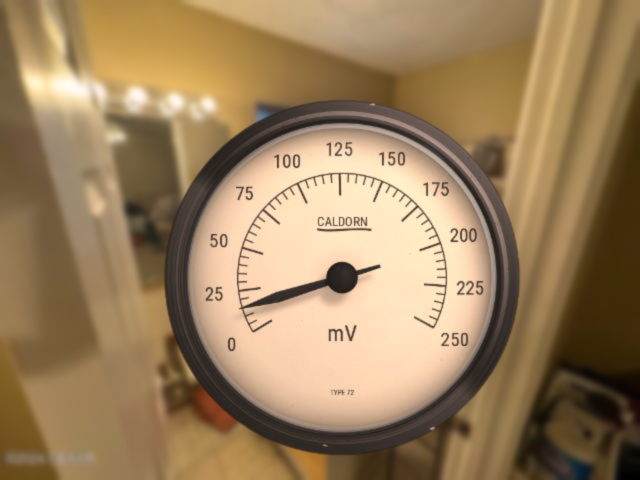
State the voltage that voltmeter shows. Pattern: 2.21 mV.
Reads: 15 mV
